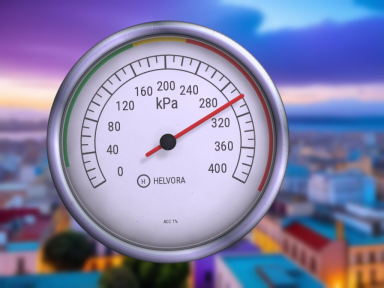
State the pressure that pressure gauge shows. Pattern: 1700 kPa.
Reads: 300 kPa
